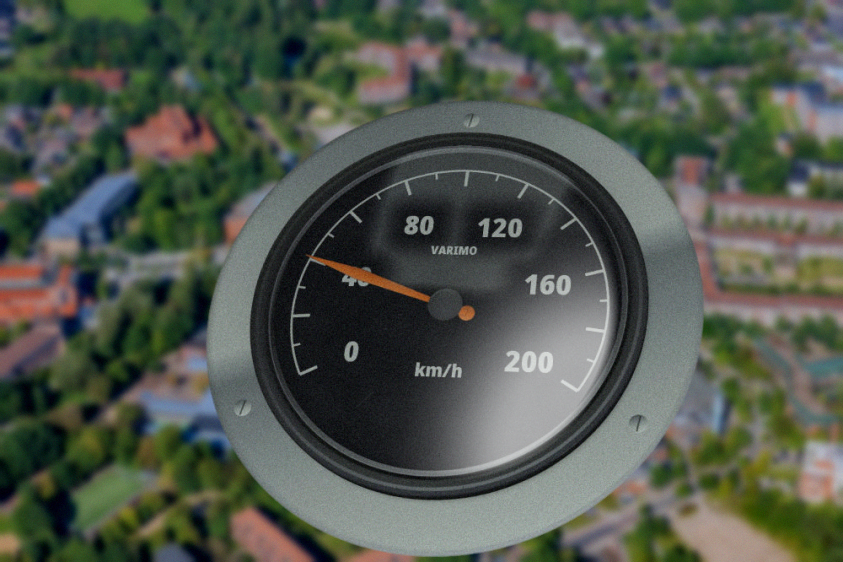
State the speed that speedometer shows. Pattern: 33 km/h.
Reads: 40 km/h
